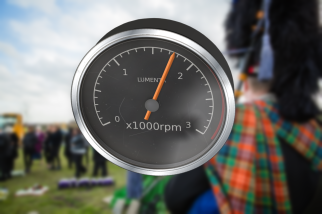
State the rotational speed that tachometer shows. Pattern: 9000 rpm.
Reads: 1750 rpm
